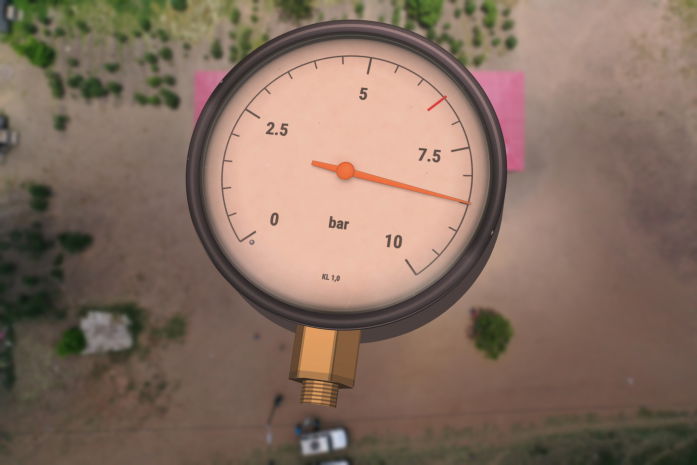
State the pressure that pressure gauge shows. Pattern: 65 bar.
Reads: 8.5 bar
